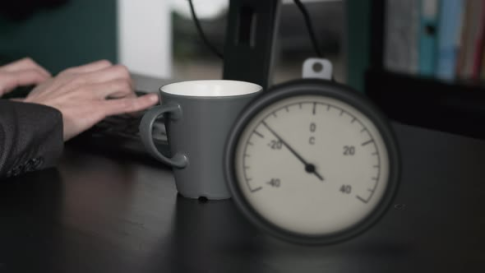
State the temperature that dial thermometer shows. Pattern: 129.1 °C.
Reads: -16 °C
